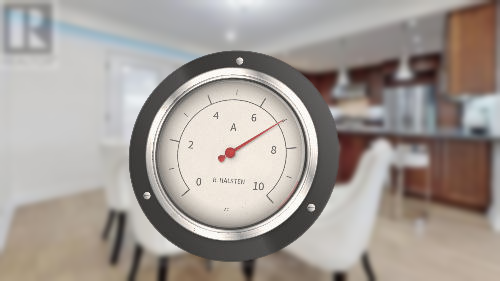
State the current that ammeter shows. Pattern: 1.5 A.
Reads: 7 A
